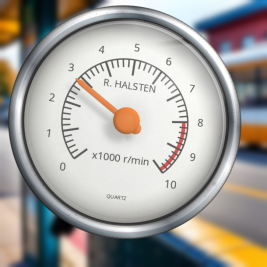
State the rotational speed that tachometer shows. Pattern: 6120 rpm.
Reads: 2800 rpm
